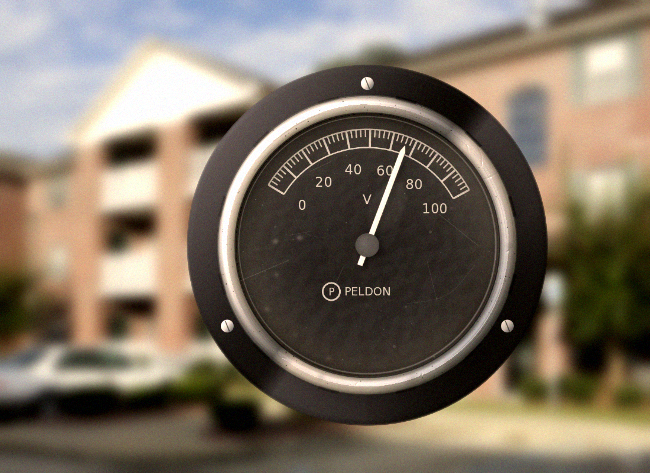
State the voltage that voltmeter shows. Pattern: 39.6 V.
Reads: 66 V
